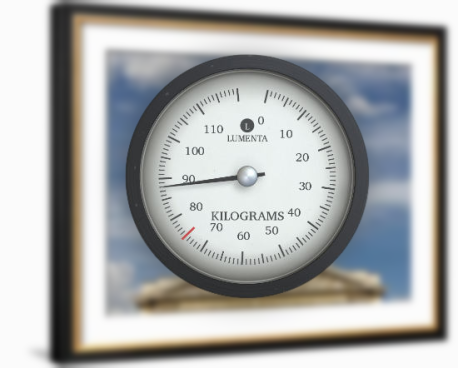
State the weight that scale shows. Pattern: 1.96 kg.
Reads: 88 kg
